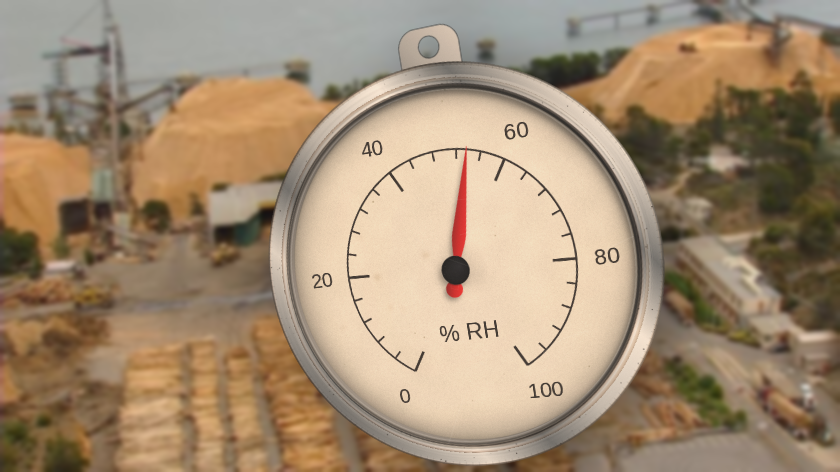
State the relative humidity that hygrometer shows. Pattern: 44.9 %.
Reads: 54 %
